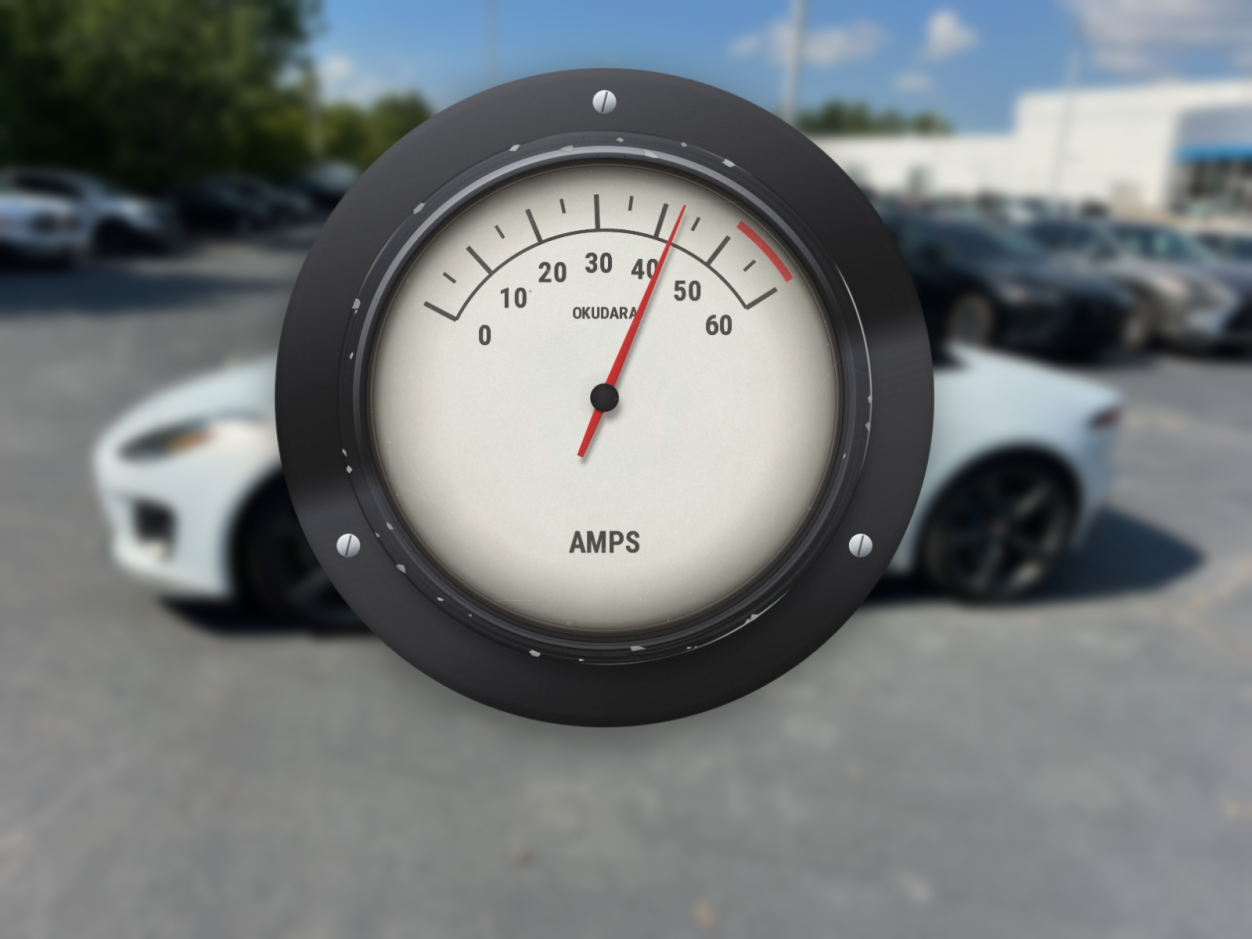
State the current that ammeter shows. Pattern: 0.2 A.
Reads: 42.5 A
